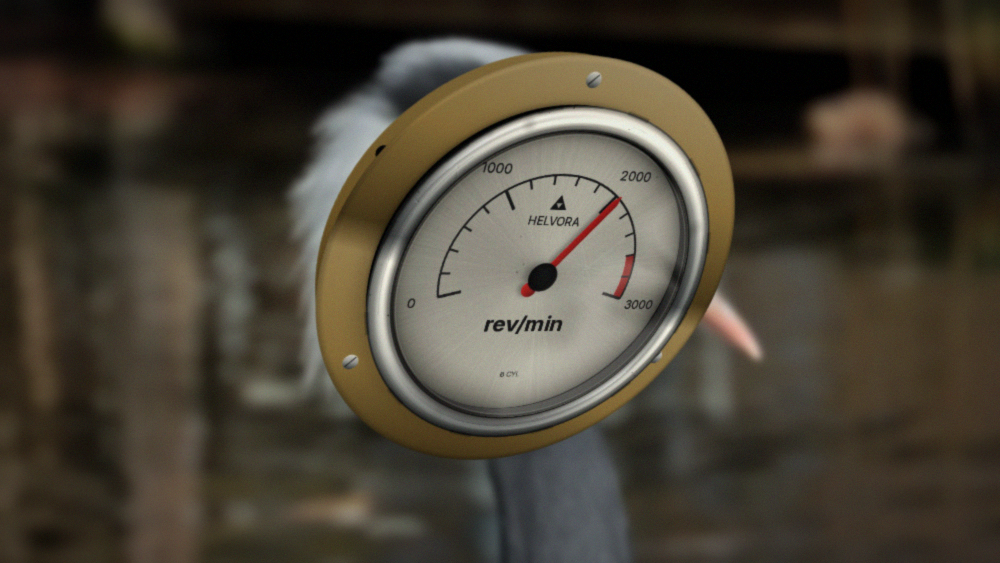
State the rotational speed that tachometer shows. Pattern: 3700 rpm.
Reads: 2000 rpm
